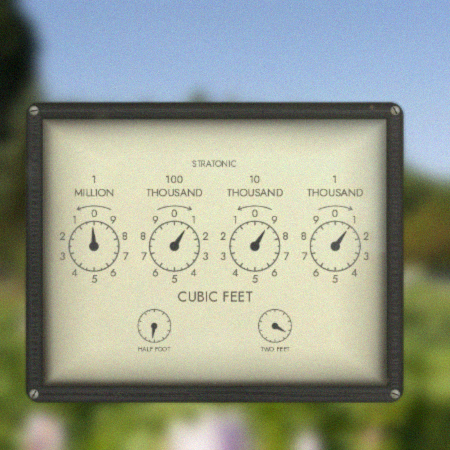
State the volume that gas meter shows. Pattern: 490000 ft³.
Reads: 9100 ft³
